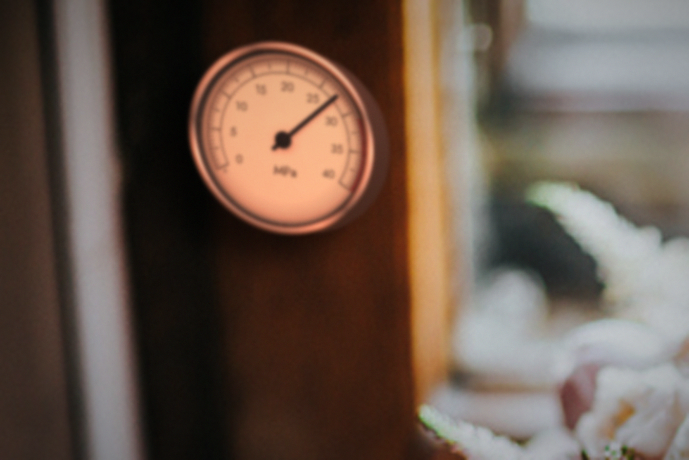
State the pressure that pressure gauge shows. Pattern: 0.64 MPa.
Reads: 27.5 MPa
